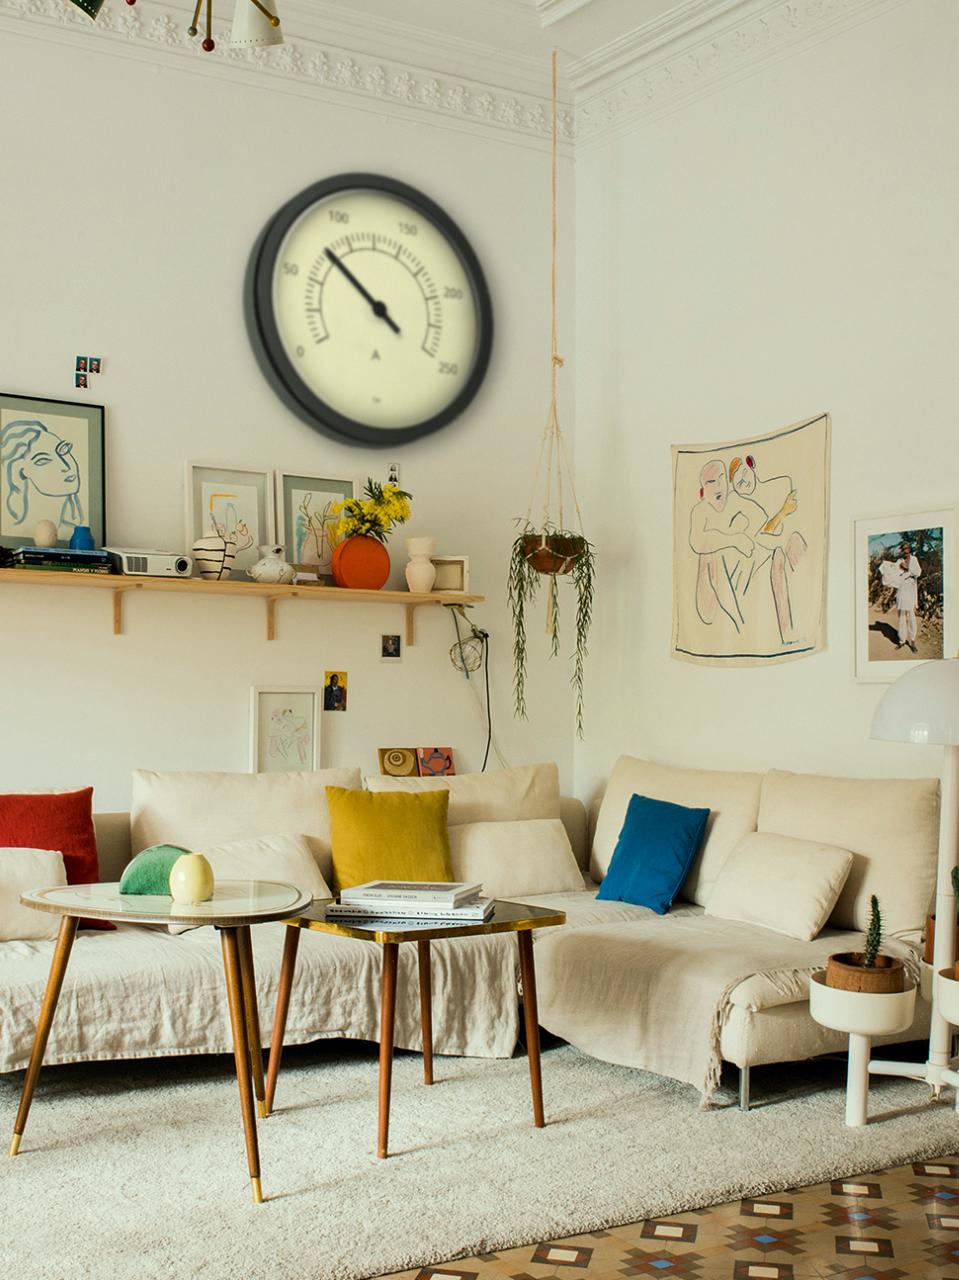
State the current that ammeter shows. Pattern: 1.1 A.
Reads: 75 A
